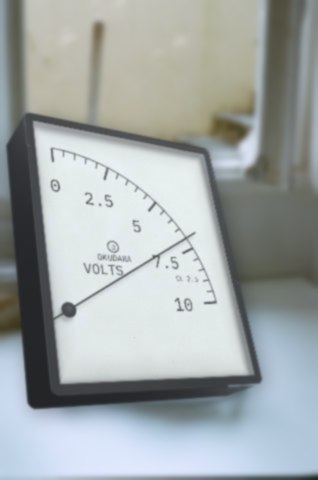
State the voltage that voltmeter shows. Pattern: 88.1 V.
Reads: 7 V
